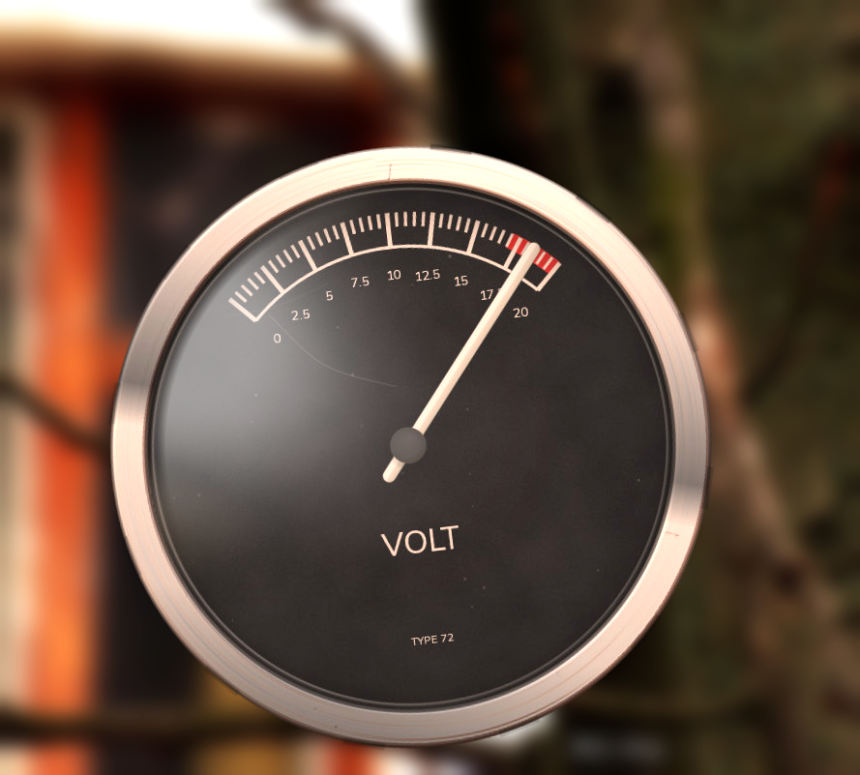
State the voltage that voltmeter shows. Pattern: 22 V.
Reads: 18.5 V
